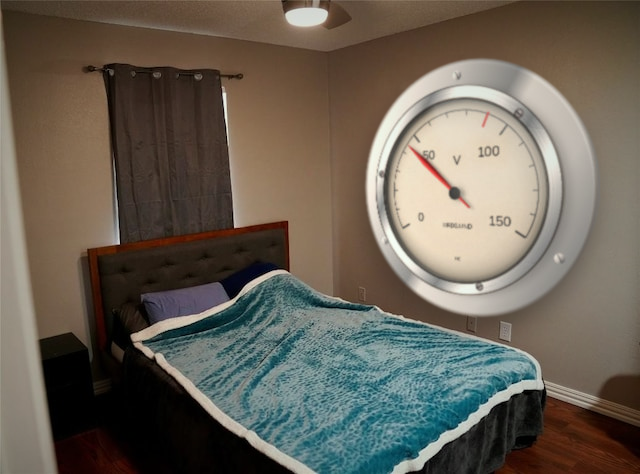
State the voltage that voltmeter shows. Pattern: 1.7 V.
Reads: 45 V
